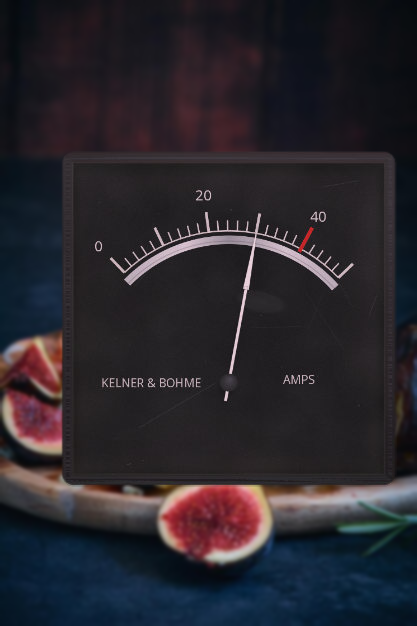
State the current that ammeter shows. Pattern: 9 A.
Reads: 30 A
